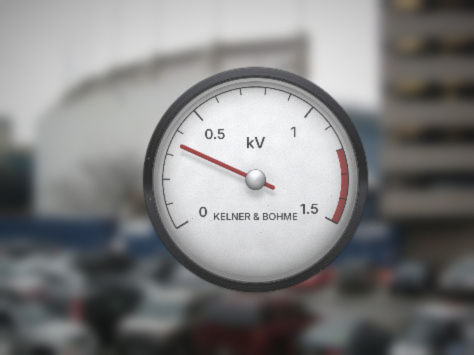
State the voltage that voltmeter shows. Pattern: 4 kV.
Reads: 0.35 kV
